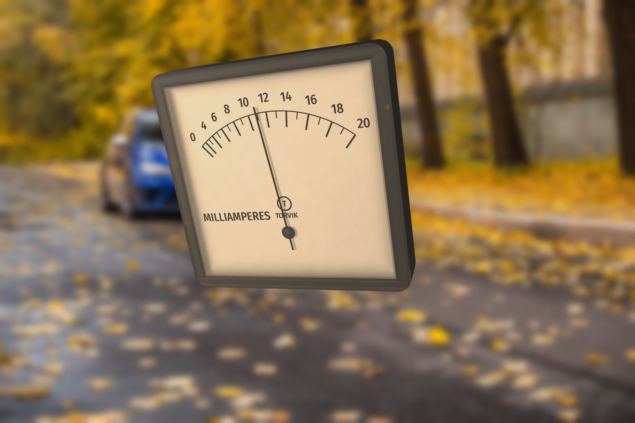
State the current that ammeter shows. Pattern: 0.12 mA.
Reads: 11 mA
